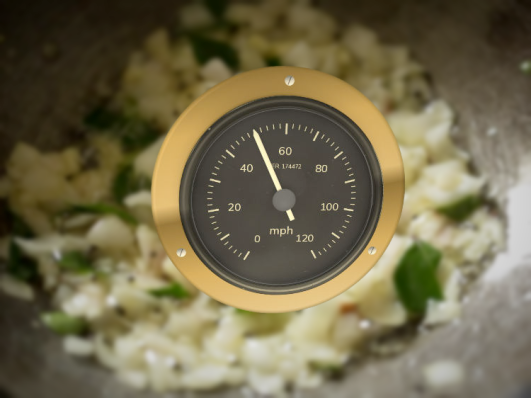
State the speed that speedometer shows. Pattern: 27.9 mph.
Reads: 50 mph
